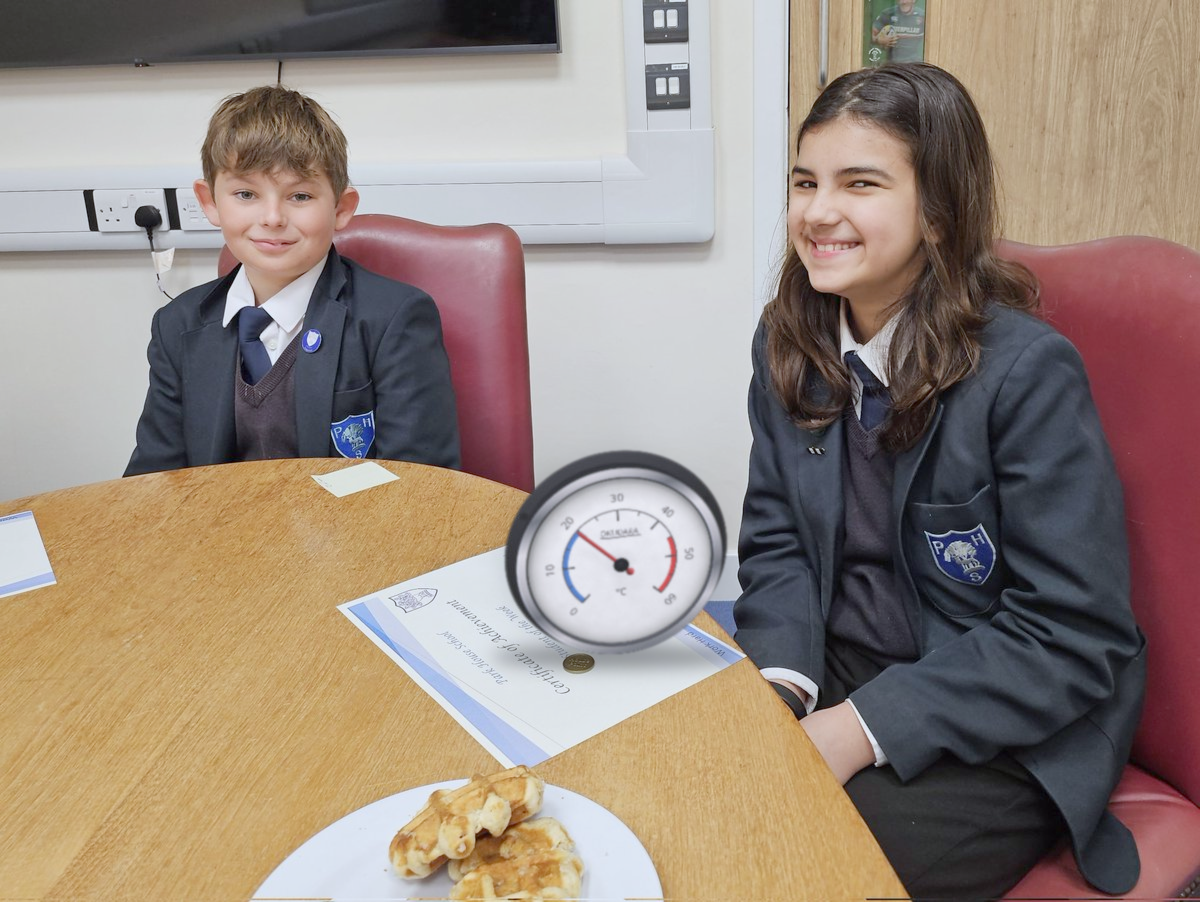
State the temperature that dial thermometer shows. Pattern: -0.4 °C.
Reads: 20 °C
